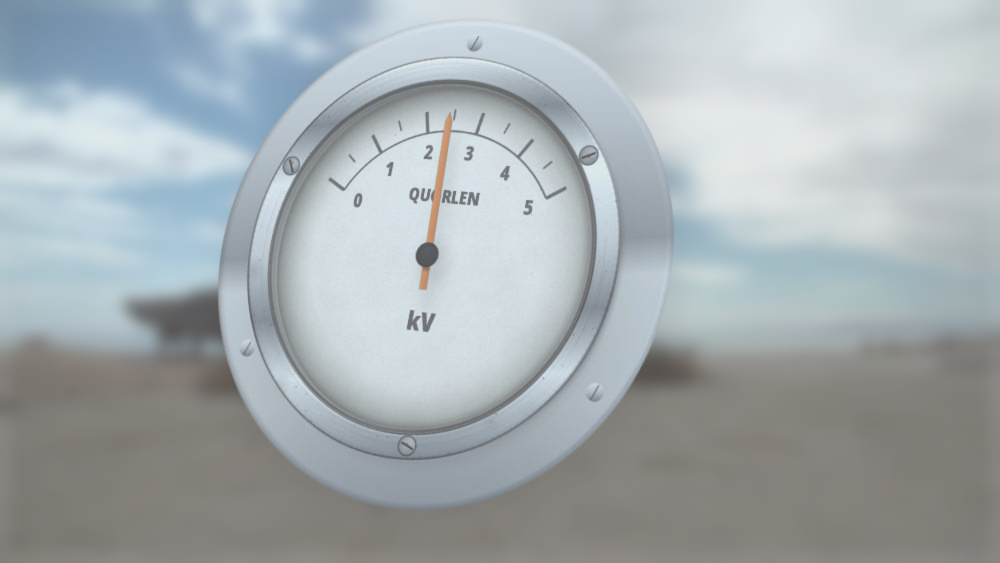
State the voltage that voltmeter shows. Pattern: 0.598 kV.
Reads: 2.5 kV
